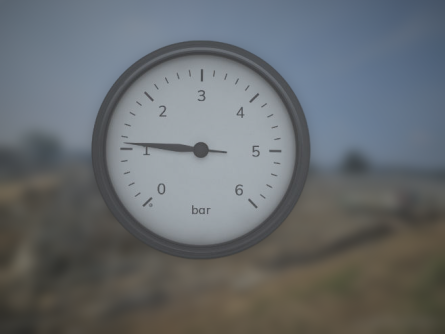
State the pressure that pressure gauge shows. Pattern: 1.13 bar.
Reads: 1.1 bar
